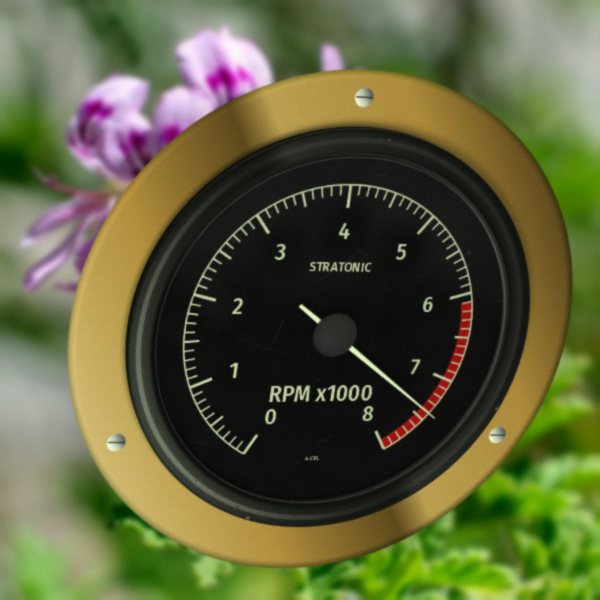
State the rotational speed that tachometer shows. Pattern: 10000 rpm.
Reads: 7400 rpm
